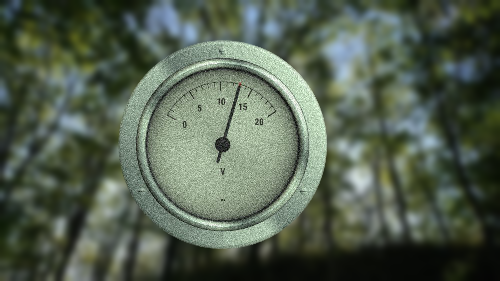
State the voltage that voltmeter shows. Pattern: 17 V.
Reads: 13 V
